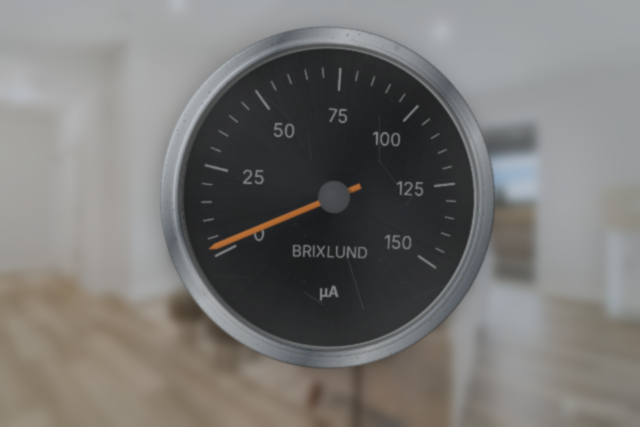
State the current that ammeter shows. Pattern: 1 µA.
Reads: 2.5 µA
